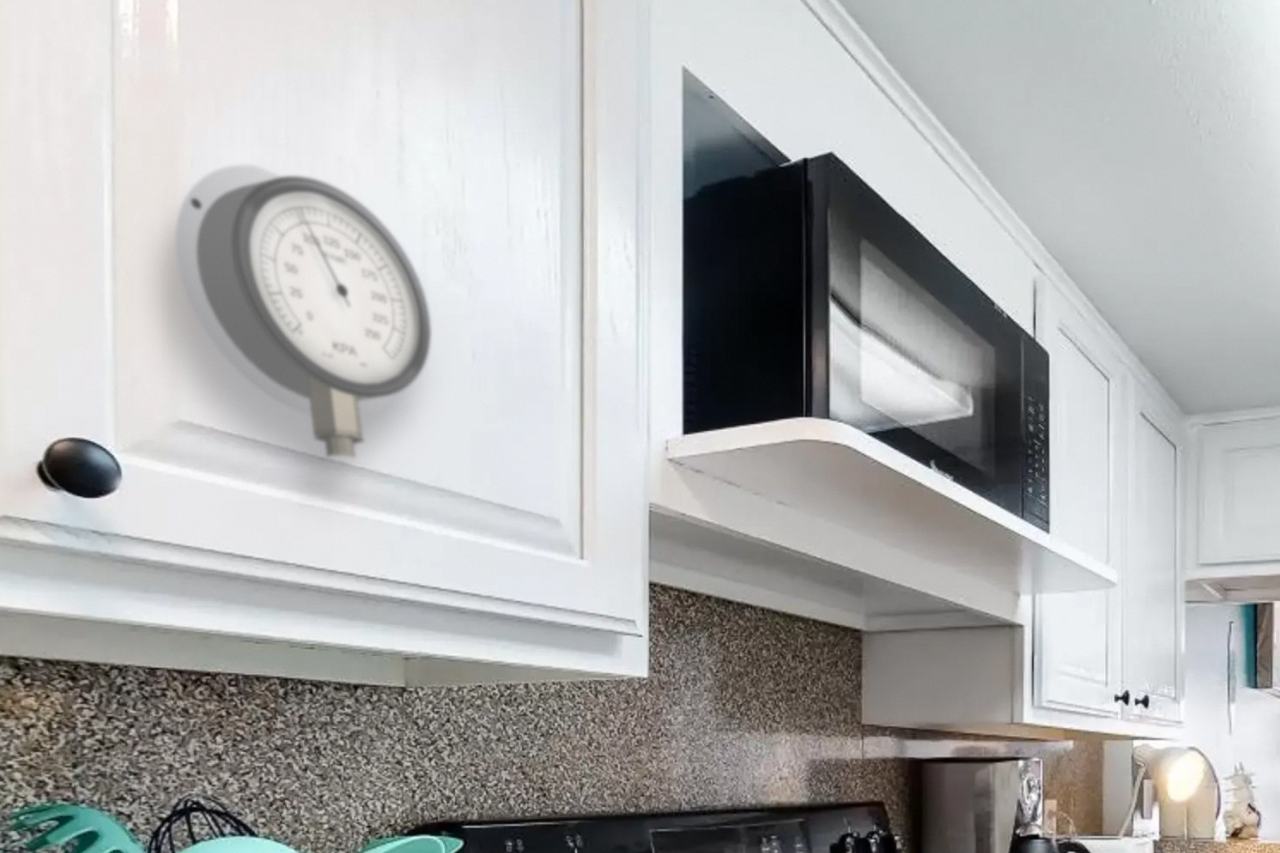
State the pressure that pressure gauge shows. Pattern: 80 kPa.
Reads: 100 kPa
